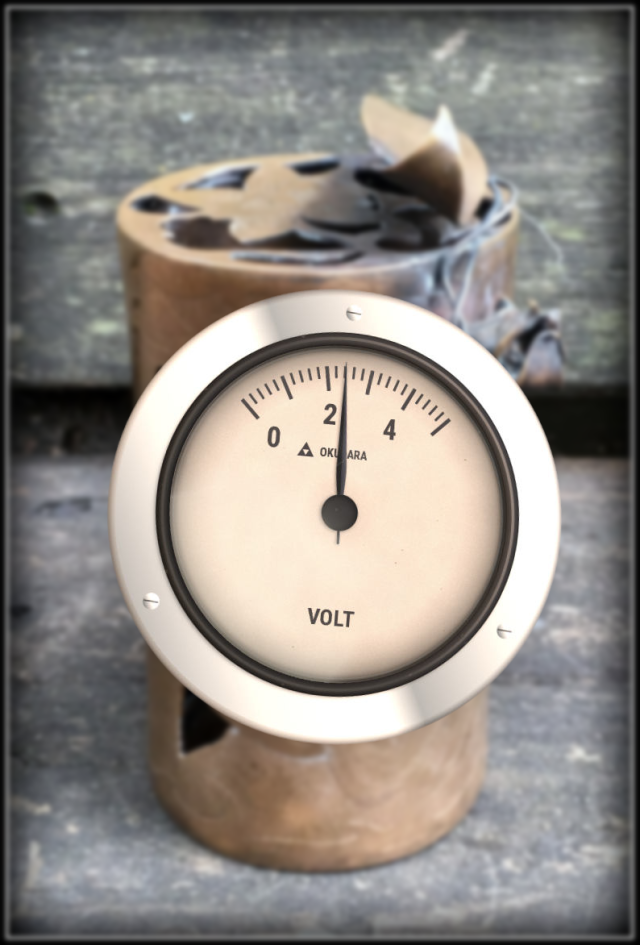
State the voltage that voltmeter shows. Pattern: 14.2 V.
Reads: 2.4 V
